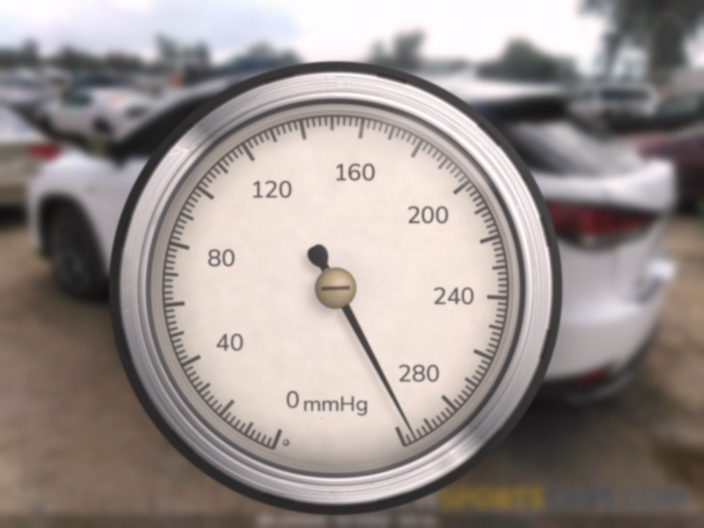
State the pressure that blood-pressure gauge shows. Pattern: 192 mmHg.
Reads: 296 mmHg
